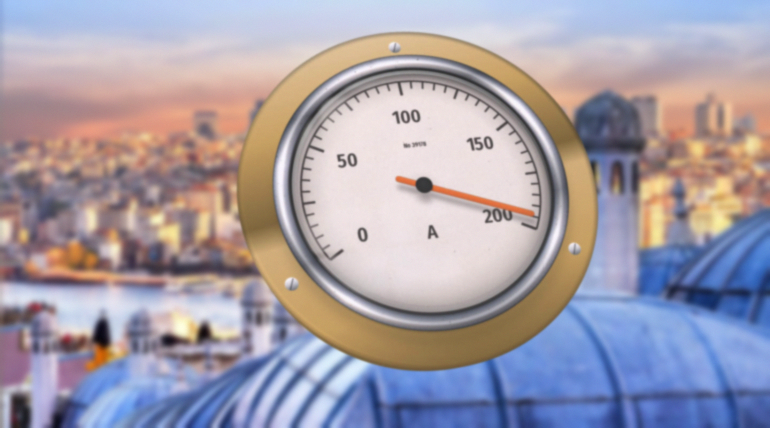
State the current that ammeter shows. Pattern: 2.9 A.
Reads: 195 A
